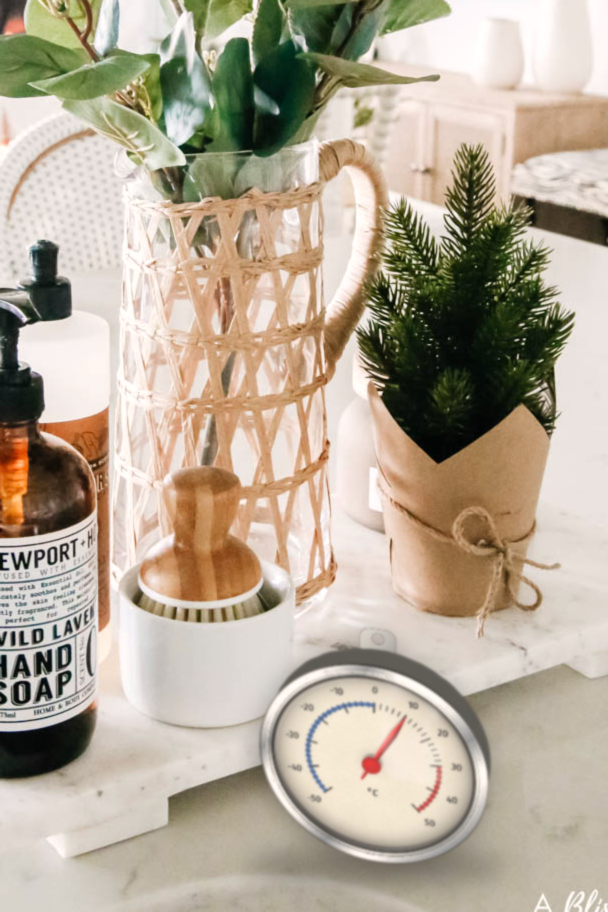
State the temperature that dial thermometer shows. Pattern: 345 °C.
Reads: 10 °C
